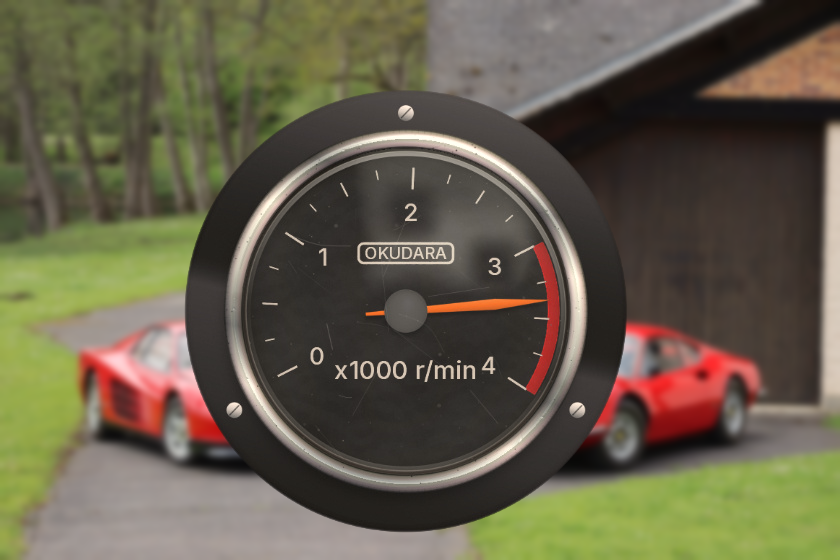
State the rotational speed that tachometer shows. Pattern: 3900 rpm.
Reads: 3375 rpm
